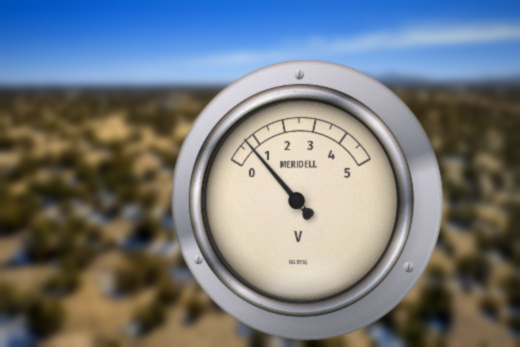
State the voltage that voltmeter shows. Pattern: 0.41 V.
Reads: 0.75 V
